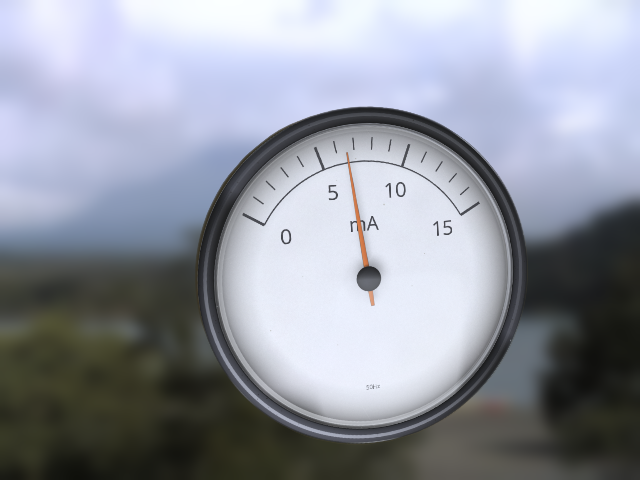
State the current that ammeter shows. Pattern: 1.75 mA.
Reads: 6.5 mA
